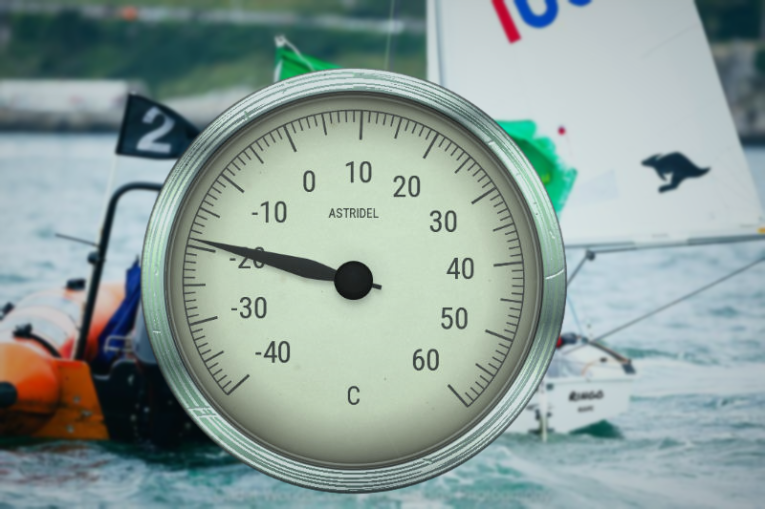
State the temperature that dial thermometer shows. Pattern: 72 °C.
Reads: -19 °C
